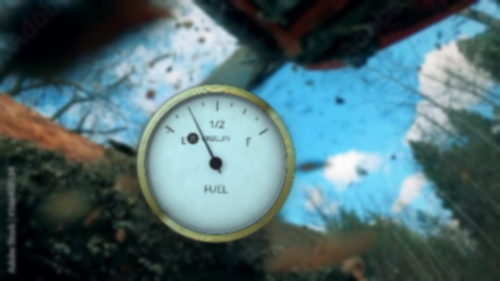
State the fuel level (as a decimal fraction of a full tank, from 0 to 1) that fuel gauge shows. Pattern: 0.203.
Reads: 0.25
